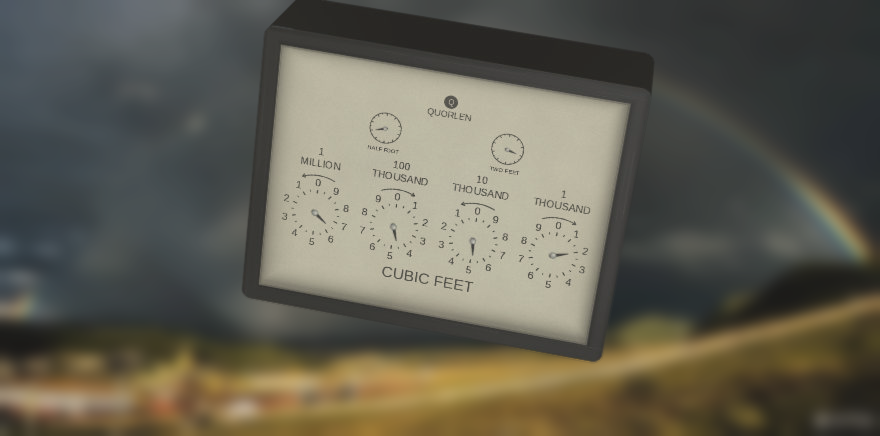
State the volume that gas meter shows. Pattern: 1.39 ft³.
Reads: 645200 ft³
